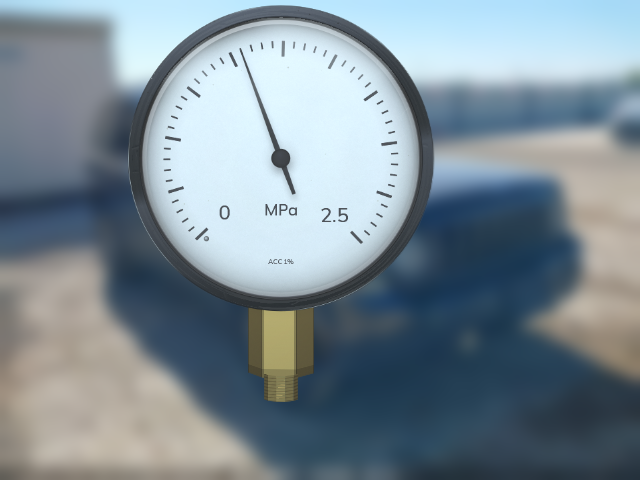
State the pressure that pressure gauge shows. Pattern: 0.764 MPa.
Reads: 1.05 MPa
